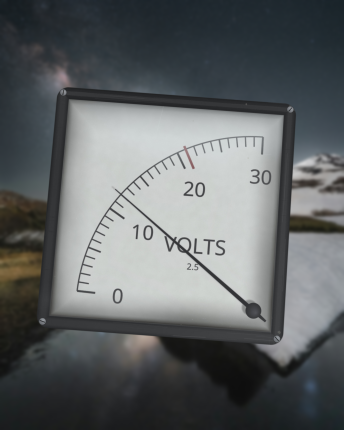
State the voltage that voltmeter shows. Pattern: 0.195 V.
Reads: 12 V
